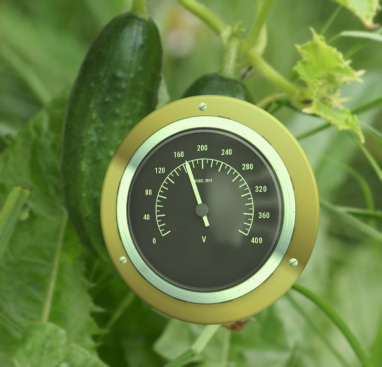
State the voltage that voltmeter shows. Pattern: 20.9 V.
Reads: 170 V
